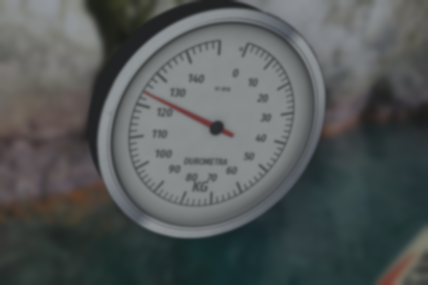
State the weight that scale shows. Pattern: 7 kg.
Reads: 124 kg
